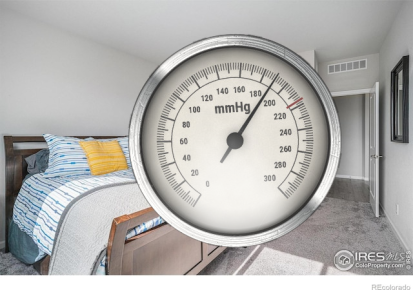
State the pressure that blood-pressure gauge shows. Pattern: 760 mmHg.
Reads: 190 mmHg
